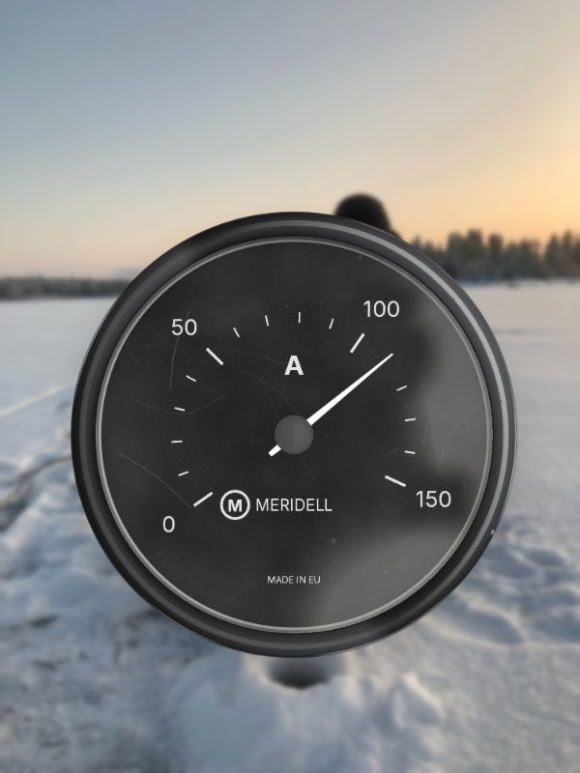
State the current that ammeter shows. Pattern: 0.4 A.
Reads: 110 A
